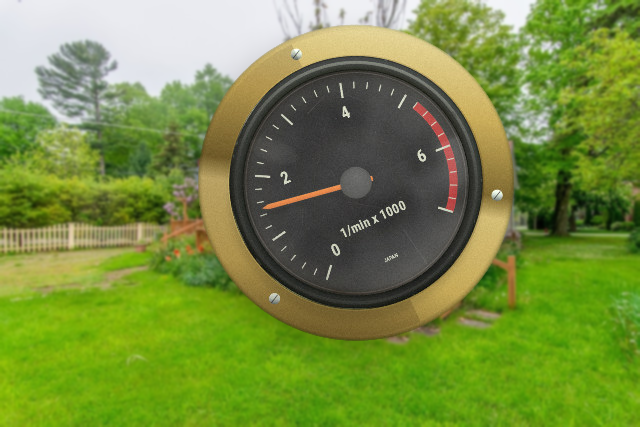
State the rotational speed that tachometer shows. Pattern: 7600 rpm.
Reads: 1500 rpm
